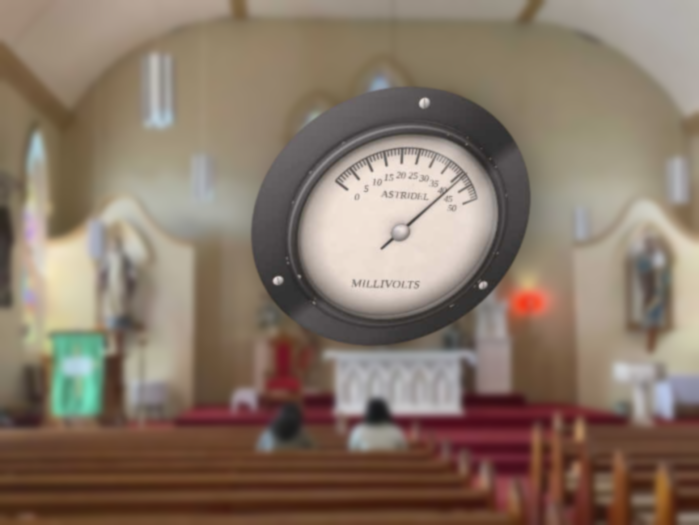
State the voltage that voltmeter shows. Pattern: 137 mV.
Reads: 40 mV
